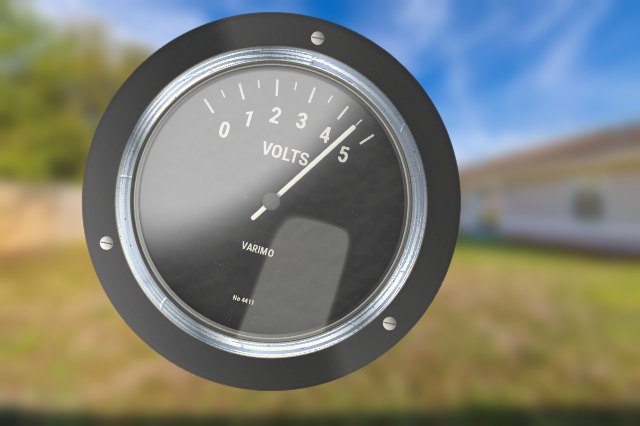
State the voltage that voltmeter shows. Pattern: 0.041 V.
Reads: 4.5 V
